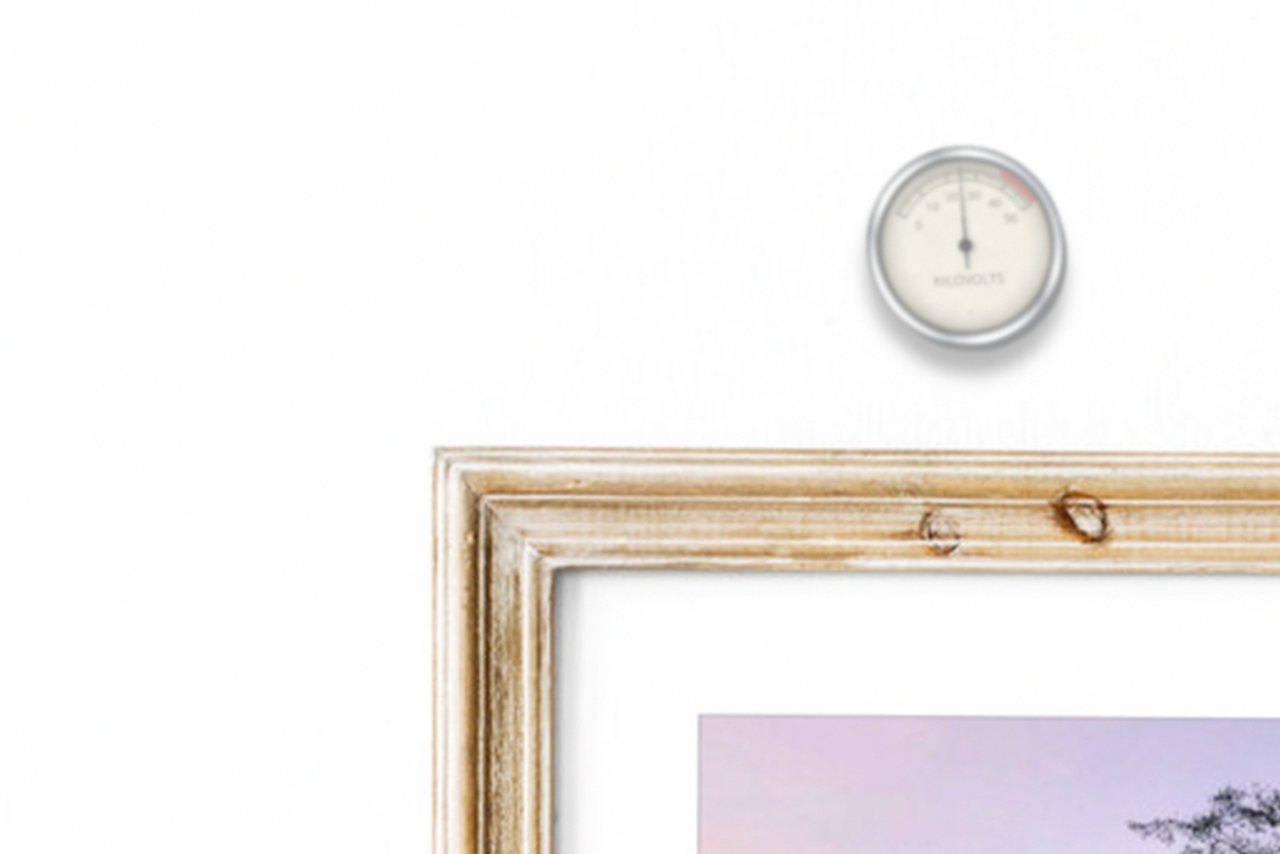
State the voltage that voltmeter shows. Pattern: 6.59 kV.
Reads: 25 kV
